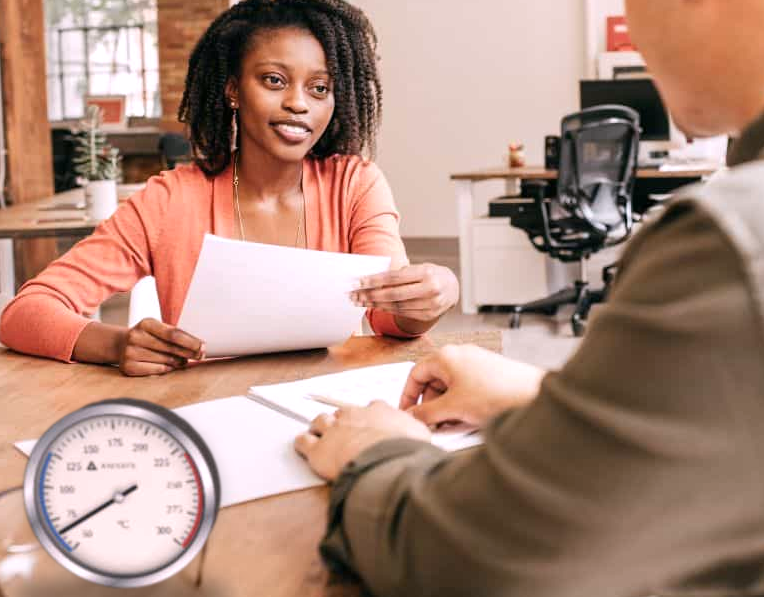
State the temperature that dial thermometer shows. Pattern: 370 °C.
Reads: 65 °C
